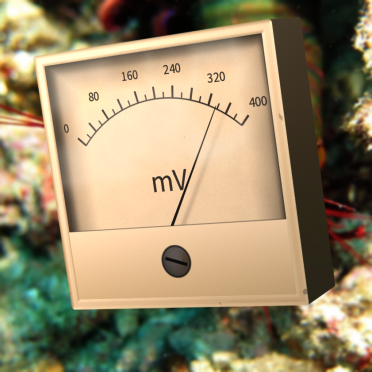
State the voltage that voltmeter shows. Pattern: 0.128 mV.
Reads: 340 mV
